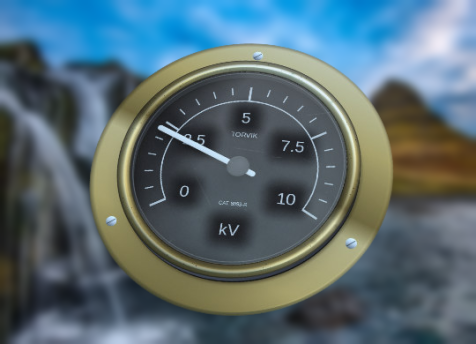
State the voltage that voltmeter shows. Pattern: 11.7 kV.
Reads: 2.25 kV
